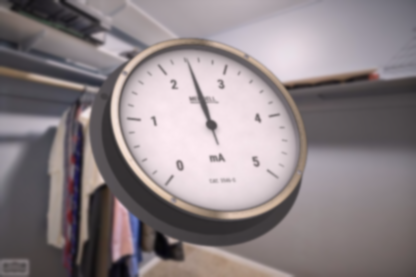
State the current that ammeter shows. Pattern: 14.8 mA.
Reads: 2.4 mA
